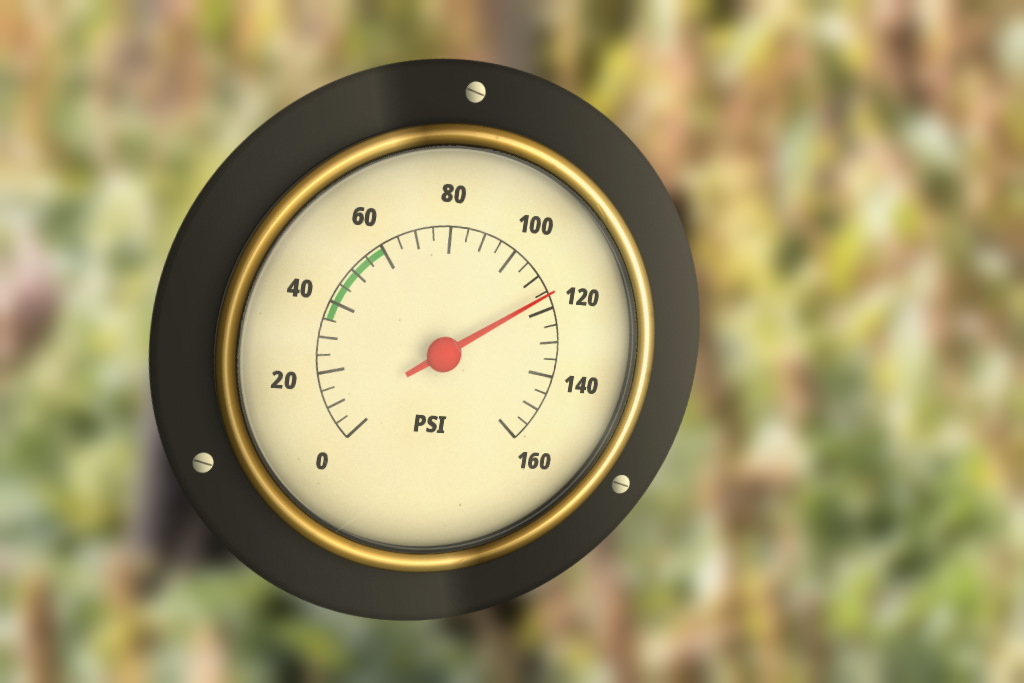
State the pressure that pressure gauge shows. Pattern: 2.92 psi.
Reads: 115 psi
